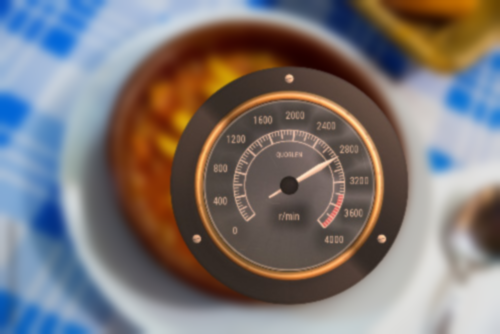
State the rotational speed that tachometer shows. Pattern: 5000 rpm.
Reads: 2800 rpm
